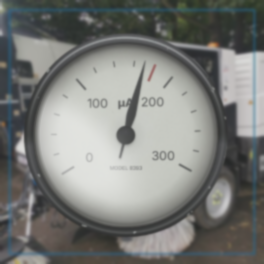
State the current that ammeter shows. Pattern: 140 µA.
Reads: 170 µA
